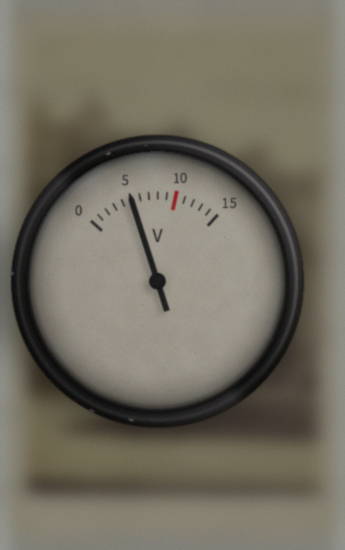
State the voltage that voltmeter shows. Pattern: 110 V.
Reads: 5 V
